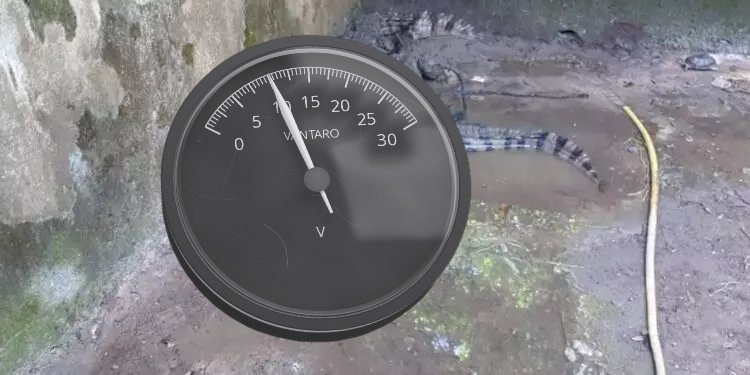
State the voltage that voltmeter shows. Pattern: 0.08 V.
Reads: 10 V
